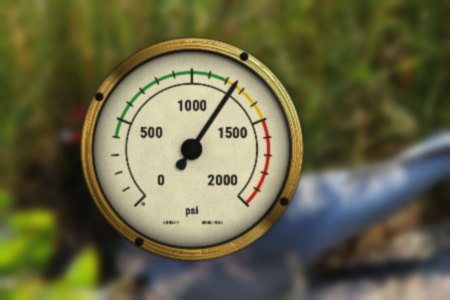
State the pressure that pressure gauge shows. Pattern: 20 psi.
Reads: 1250 psi
